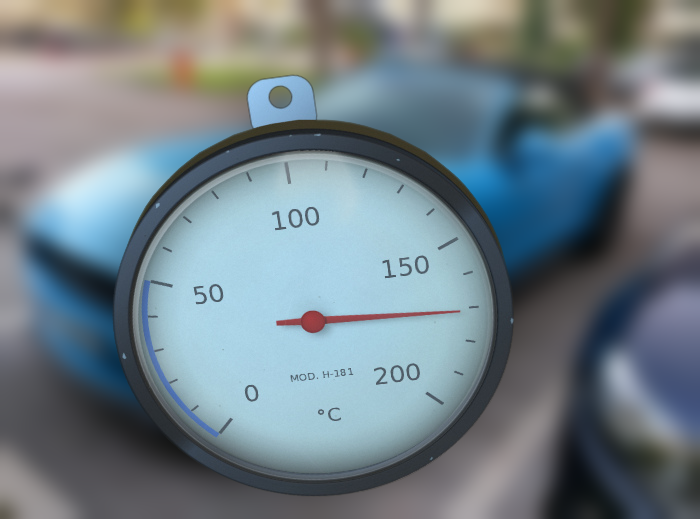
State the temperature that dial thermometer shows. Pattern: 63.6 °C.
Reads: 170 °C
